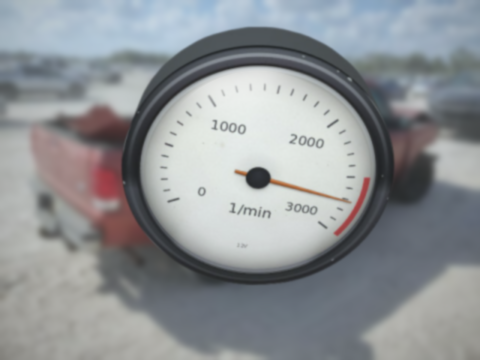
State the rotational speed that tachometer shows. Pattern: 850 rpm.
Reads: 2700 rpm
